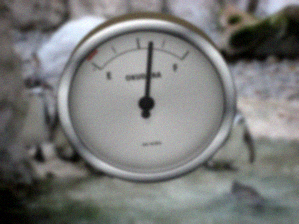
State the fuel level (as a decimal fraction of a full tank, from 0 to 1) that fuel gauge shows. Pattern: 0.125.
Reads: 0.625
